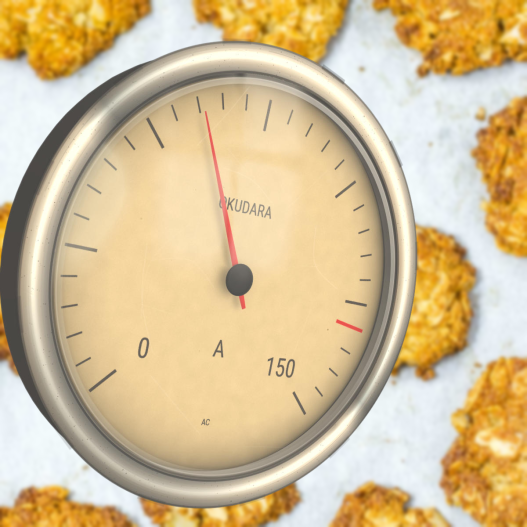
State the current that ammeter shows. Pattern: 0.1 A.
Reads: 60 A
